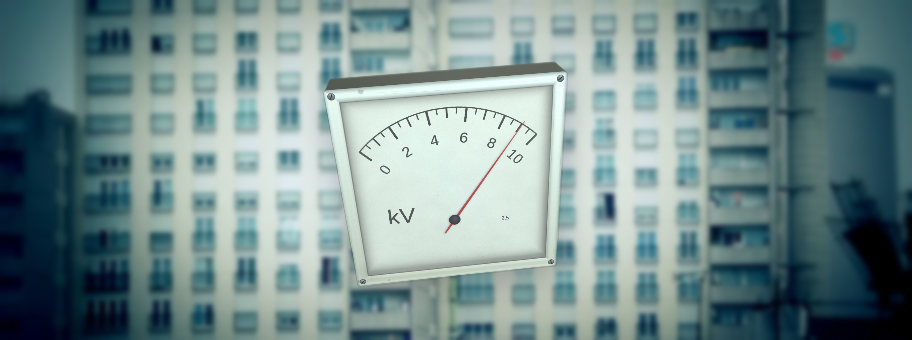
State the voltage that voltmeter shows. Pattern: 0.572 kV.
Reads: 9 kV
